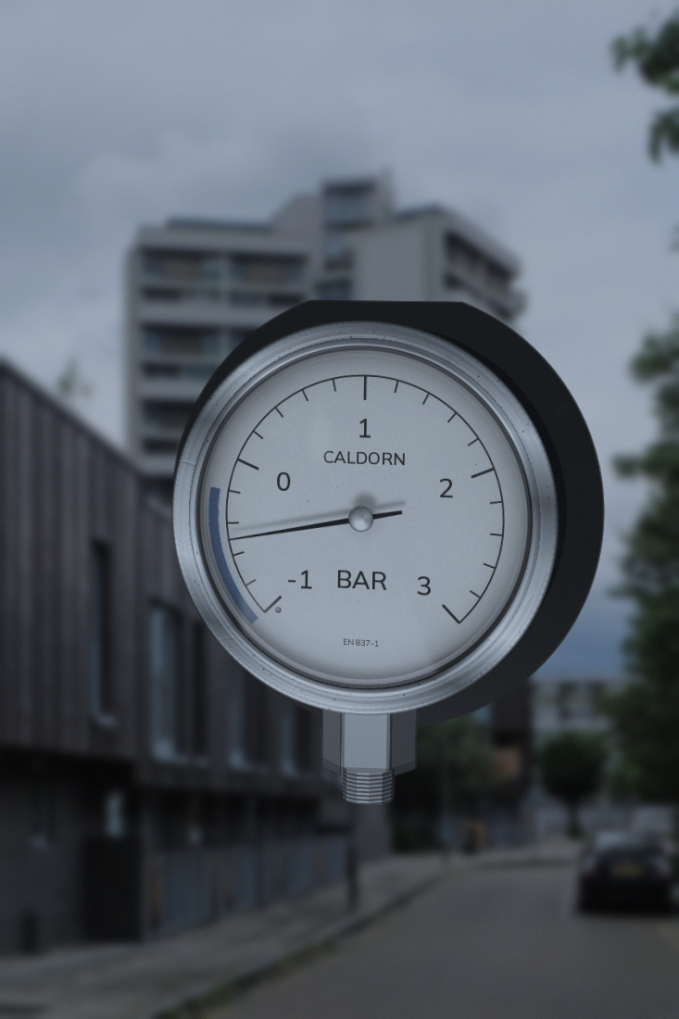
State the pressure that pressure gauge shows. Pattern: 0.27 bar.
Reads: -0.5 bar
